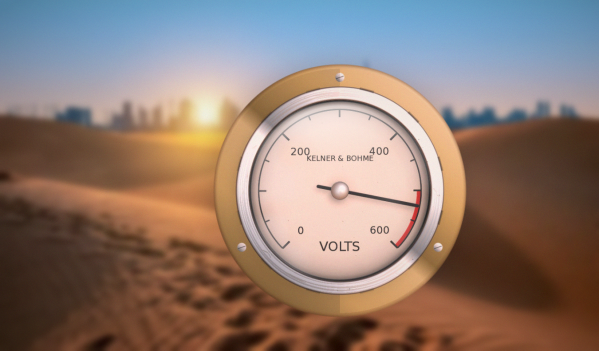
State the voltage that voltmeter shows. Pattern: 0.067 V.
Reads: 525 V
